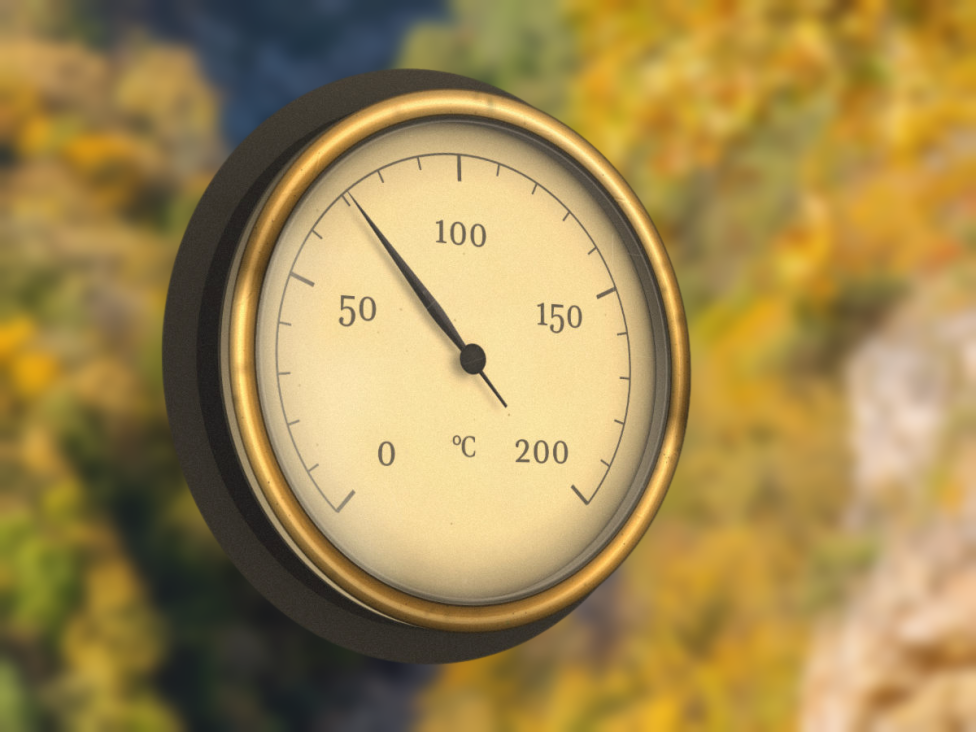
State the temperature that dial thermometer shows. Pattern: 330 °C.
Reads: 70 °C
